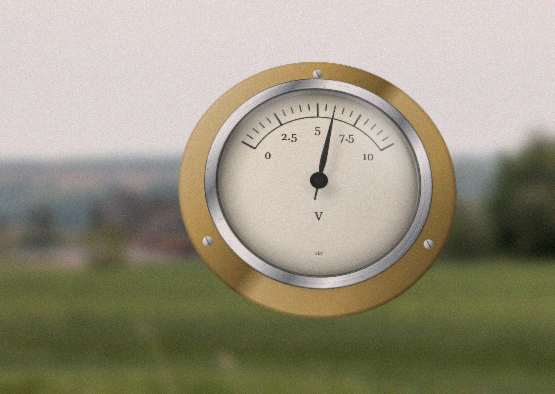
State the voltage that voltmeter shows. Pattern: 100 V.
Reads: 6 V
